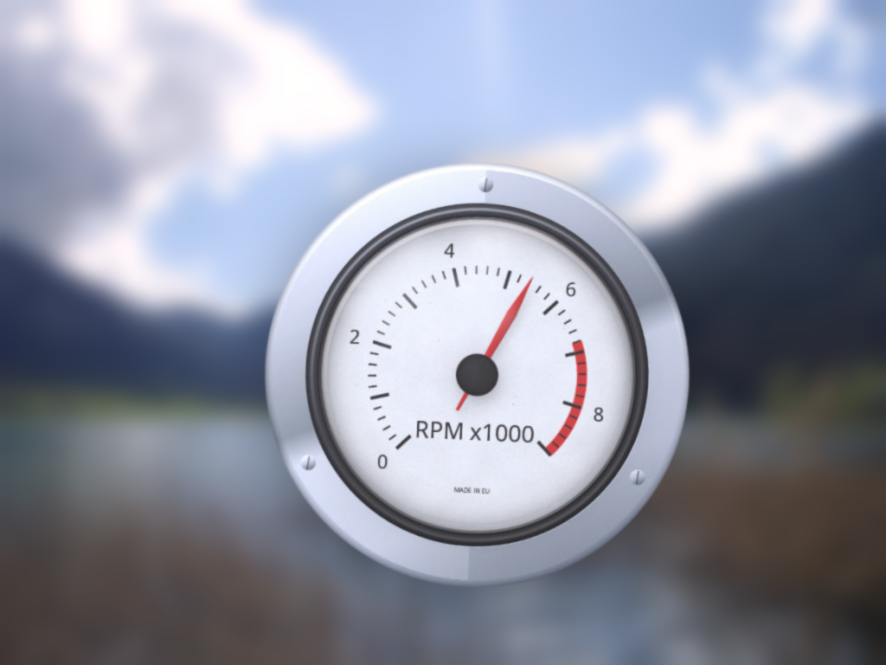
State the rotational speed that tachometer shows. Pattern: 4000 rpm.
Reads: 5400 rpm
